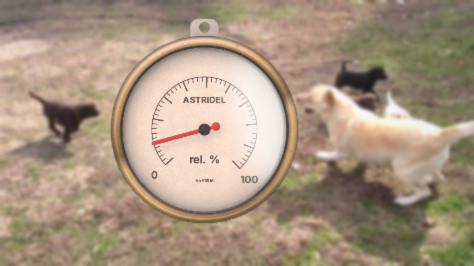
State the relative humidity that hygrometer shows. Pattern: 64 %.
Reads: 10 %
